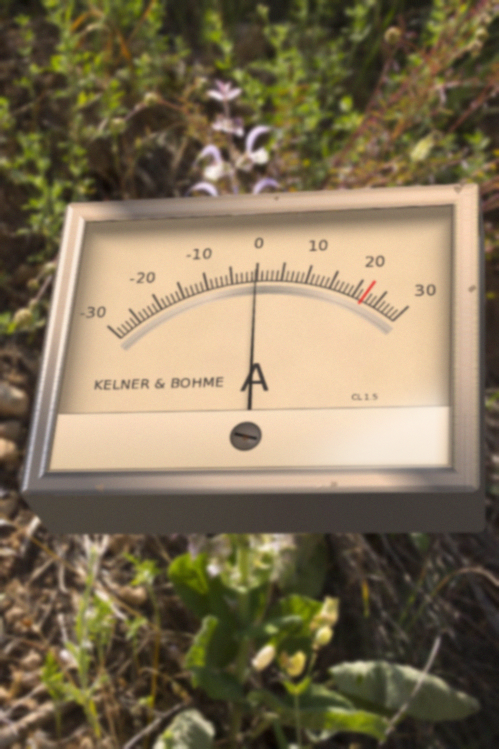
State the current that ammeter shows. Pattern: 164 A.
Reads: 0 A
